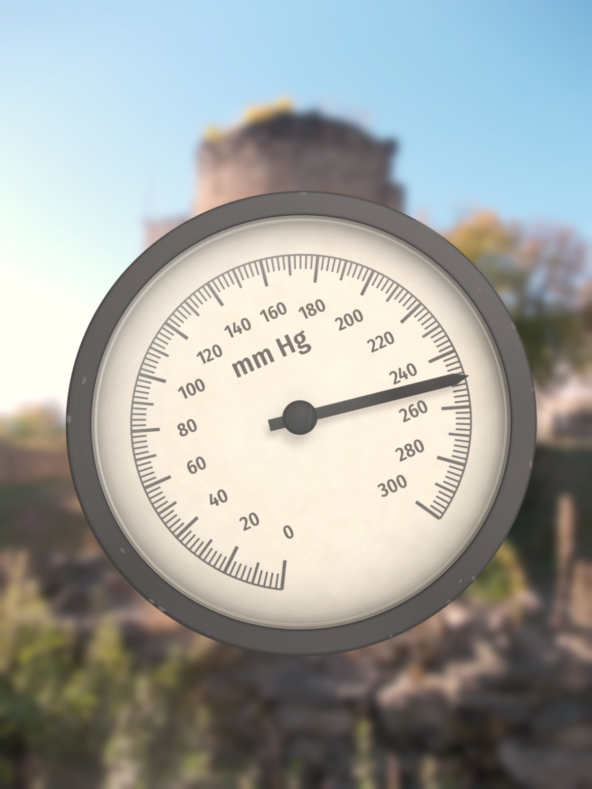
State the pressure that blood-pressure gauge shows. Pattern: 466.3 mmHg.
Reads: 250 mmHg
